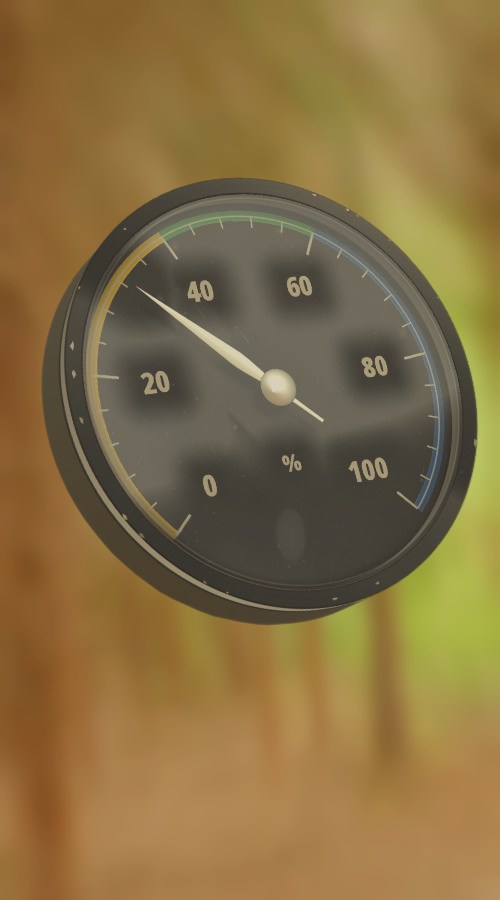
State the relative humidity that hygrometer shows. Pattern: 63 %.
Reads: 32 %
